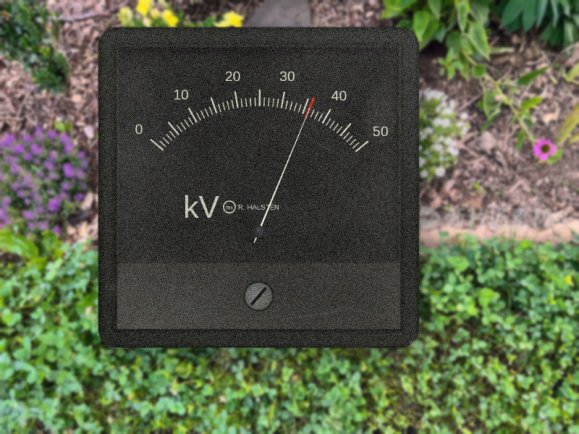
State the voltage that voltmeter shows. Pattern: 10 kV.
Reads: 36 kV
